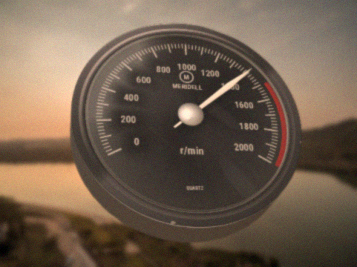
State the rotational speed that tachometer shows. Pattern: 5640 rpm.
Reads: 1400 rpm
